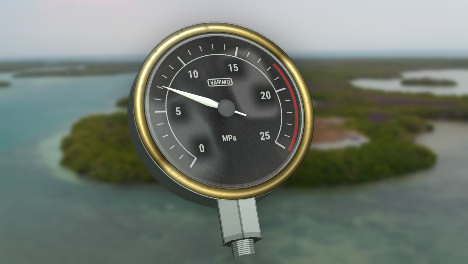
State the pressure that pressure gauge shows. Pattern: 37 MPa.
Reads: 7 MPa
